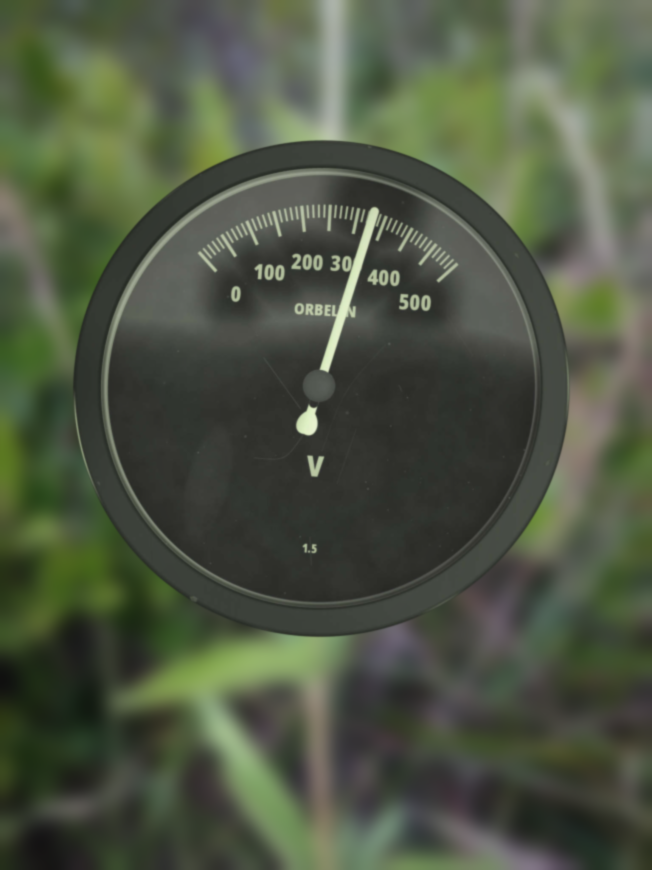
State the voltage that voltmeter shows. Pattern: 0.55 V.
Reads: 330 V
